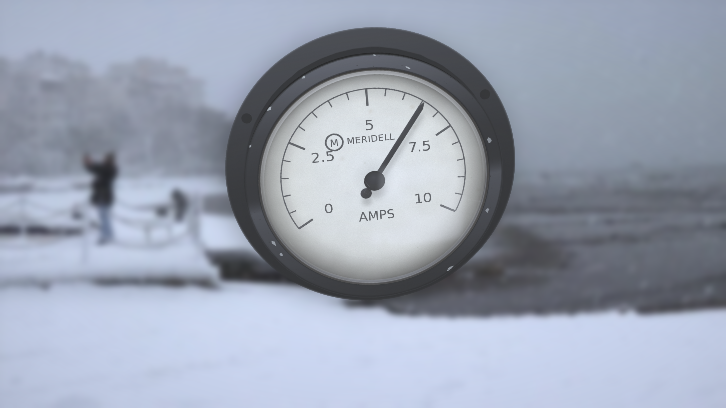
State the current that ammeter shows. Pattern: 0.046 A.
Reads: 6.5 A
